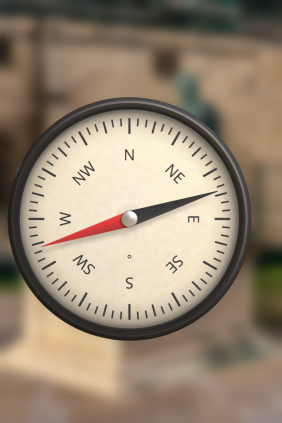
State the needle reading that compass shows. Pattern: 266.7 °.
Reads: 252.5 °
